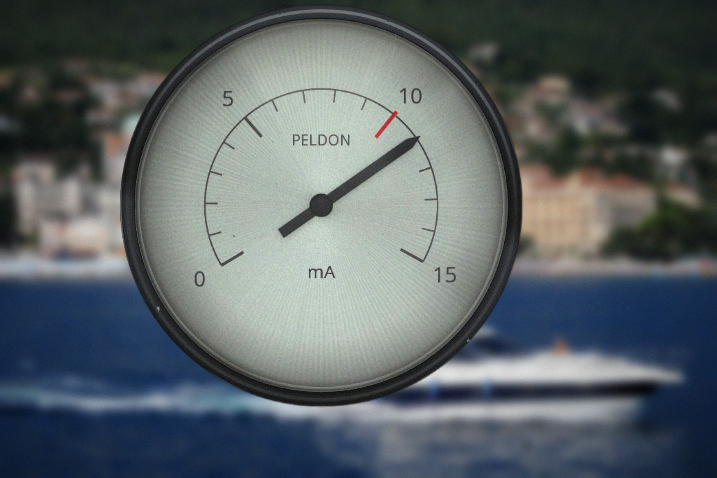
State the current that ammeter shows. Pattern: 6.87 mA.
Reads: 11 mA
